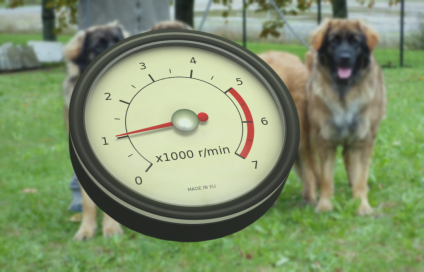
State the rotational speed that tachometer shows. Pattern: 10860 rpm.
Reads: 1000 rpm
